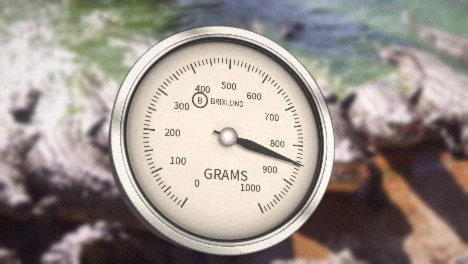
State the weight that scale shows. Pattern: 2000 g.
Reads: 850 g
